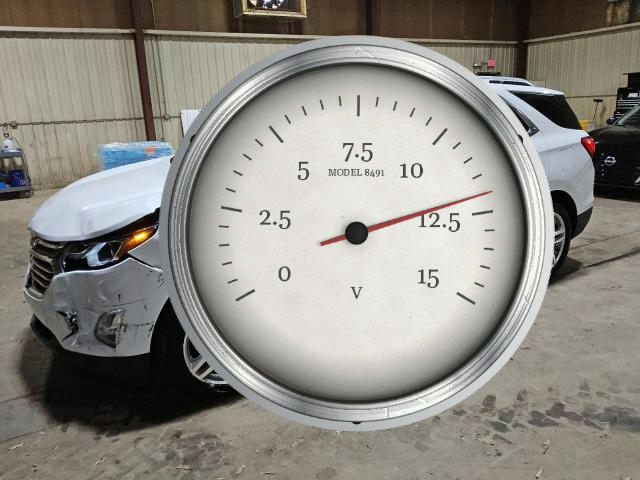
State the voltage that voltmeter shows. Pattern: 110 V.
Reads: 12 V
